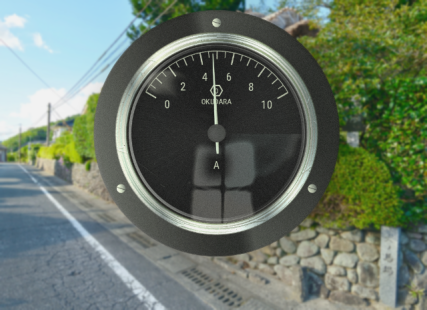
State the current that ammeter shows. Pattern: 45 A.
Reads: 4.75 A
